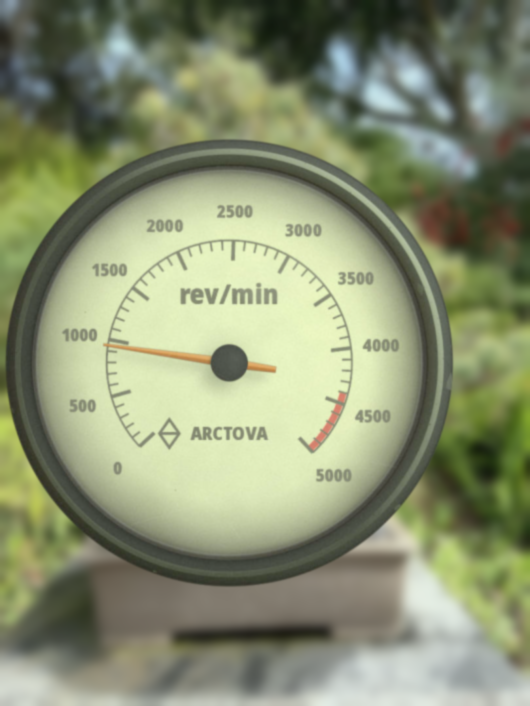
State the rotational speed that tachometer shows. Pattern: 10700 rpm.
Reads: 950 rpm
